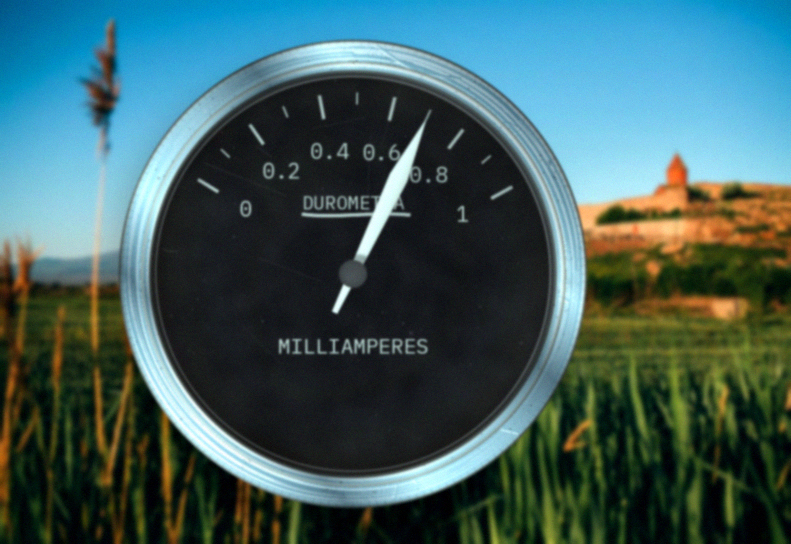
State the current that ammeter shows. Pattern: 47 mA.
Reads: 0.7 mA
